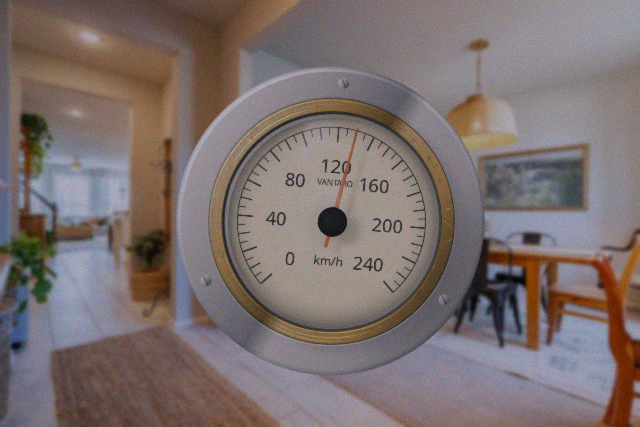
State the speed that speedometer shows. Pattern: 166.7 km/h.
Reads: 130 km/h
